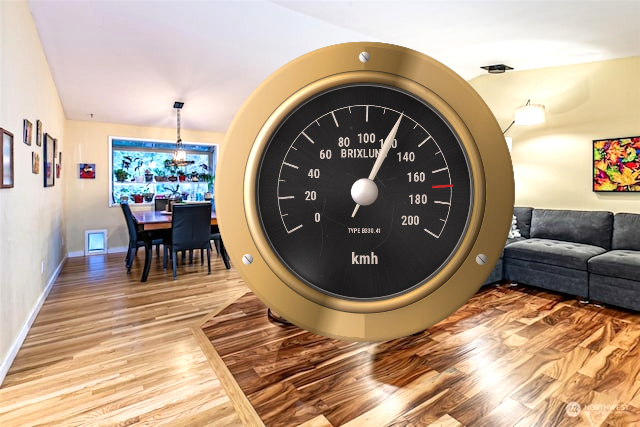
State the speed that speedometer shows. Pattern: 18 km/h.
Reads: 120 km/h
